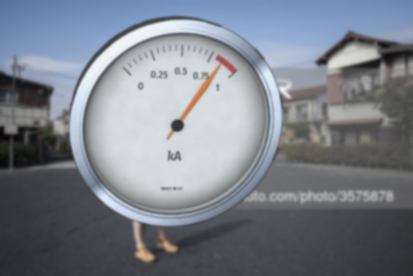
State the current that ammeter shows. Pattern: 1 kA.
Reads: 0.85 kA
